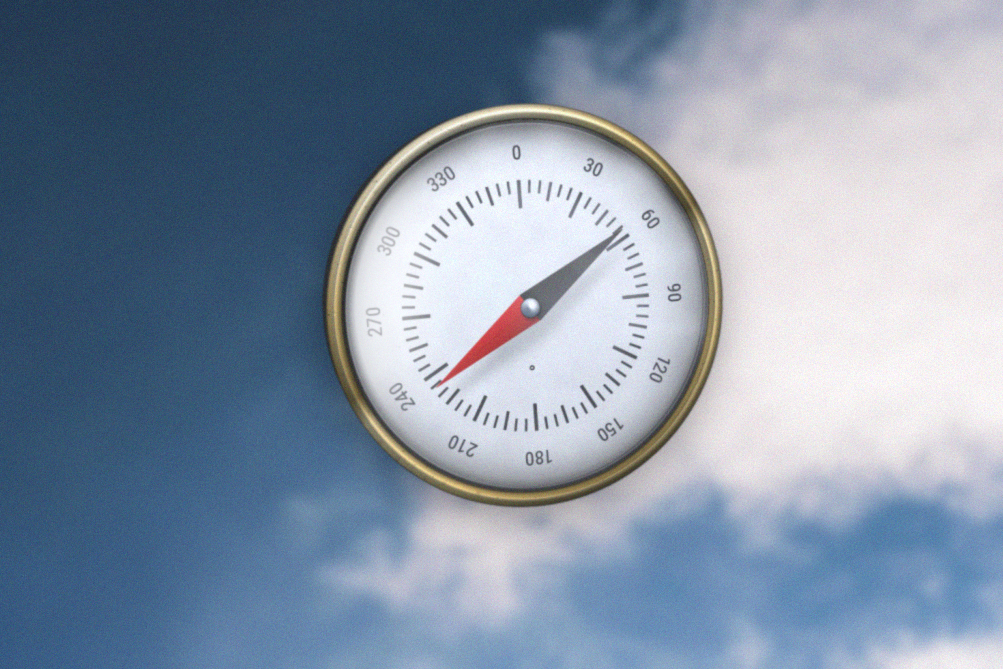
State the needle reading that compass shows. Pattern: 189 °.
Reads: 235 °
